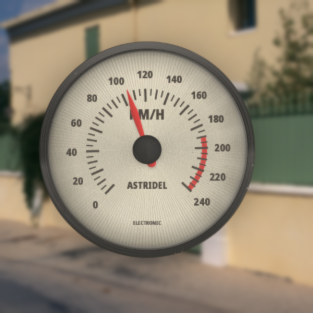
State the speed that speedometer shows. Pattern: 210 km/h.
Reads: 105 km/h
